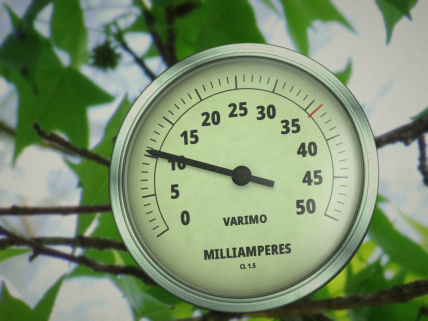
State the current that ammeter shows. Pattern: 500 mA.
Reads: 10.5 mA
